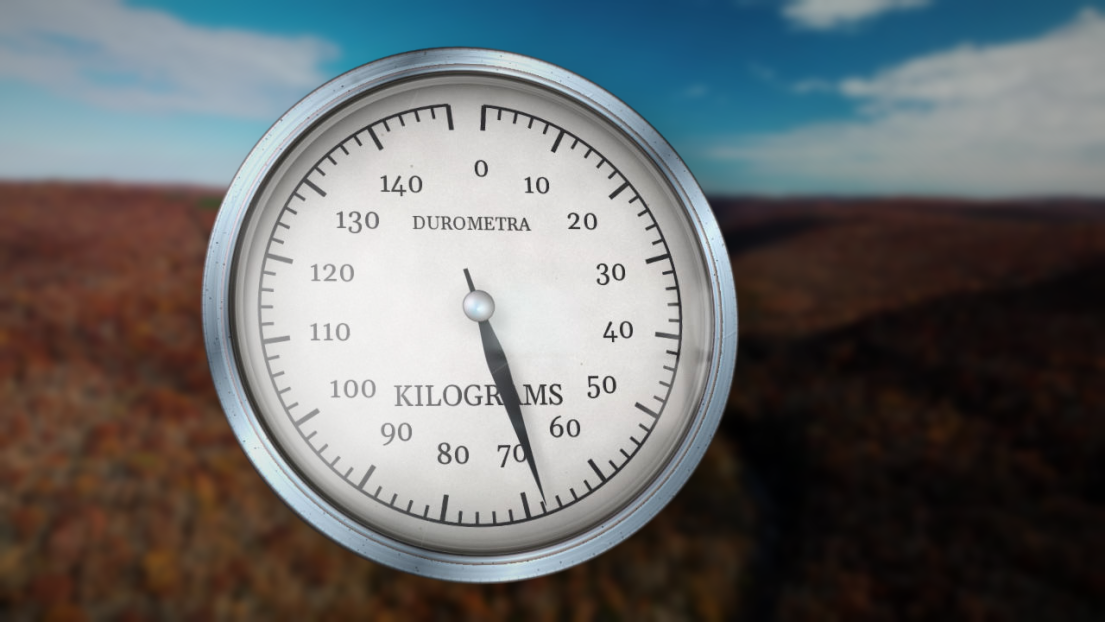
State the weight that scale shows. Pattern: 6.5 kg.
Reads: 68 kg
